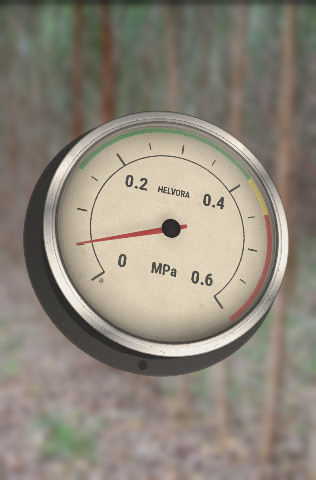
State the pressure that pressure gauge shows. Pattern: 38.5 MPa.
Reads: 0.05 MPa
